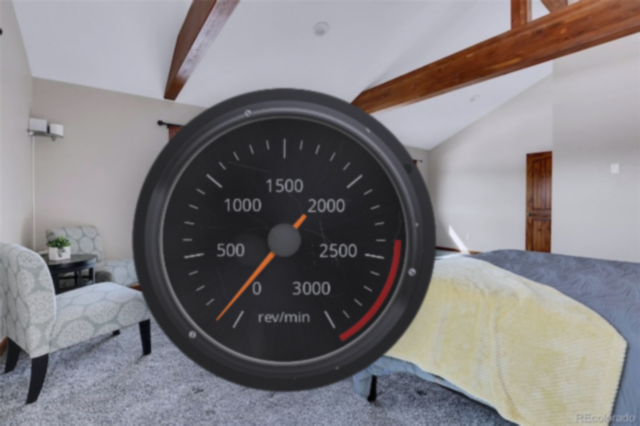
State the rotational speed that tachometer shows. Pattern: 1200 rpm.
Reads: 100 rpm
